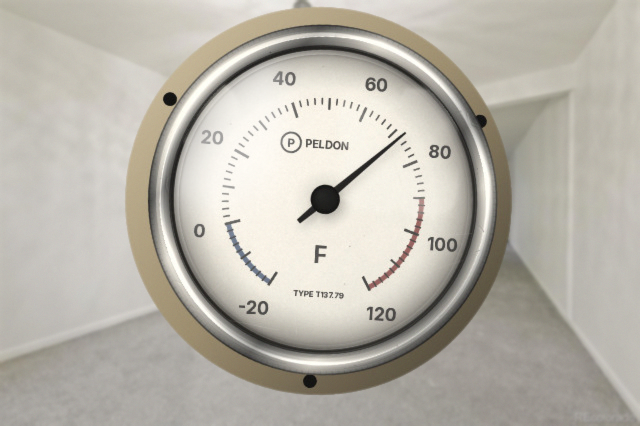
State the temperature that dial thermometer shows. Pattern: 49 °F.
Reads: 72 °F
